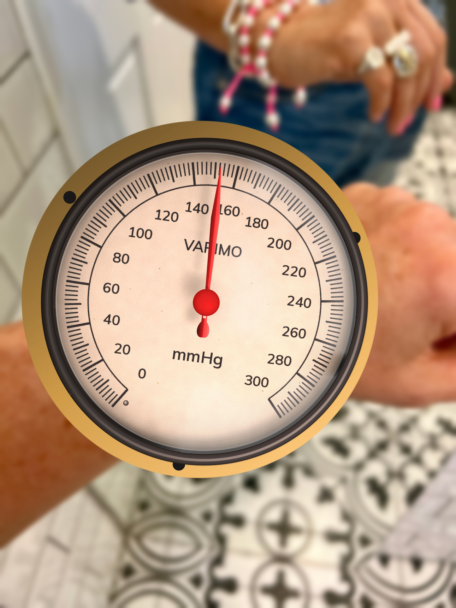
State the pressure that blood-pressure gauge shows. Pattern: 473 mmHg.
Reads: 152 mmHg
